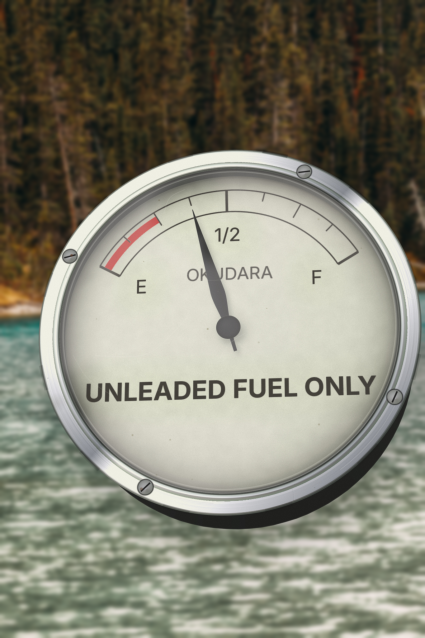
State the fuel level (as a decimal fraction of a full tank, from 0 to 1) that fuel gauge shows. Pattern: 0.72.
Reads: 0.375
